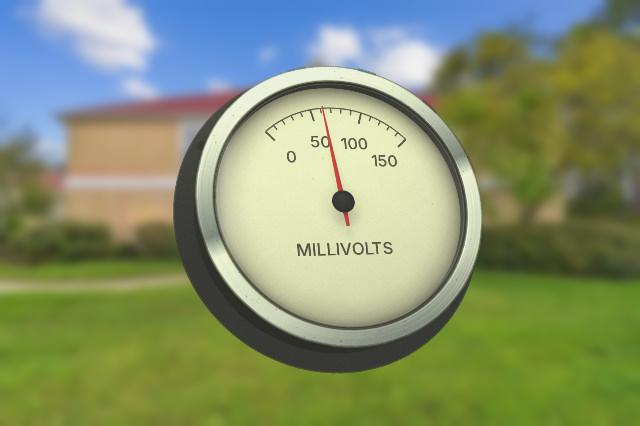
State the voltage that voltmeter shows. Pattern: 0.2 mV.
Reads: 60 mV
